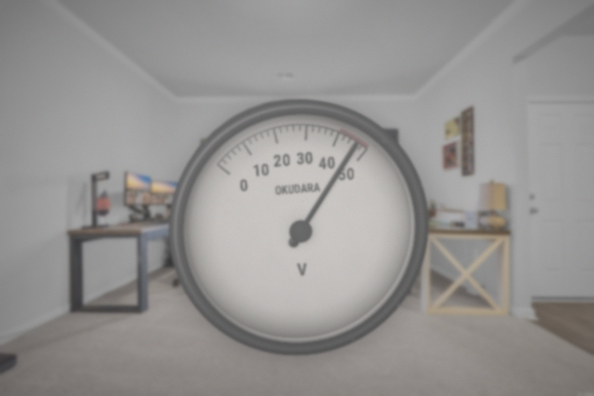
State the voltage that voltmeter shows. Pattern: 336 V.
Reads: 46 V
